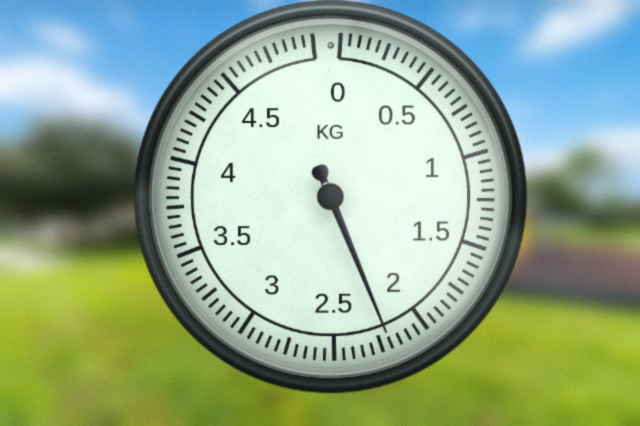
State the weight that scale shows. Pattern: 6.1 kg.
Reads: 2.2 kg
